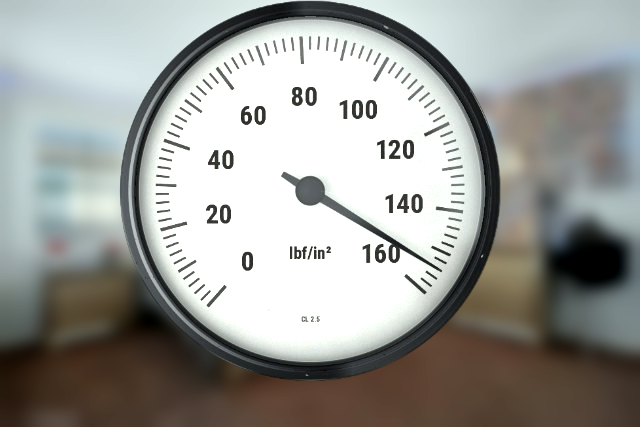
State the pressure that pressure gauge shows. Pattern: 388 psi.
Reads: 154 psi
